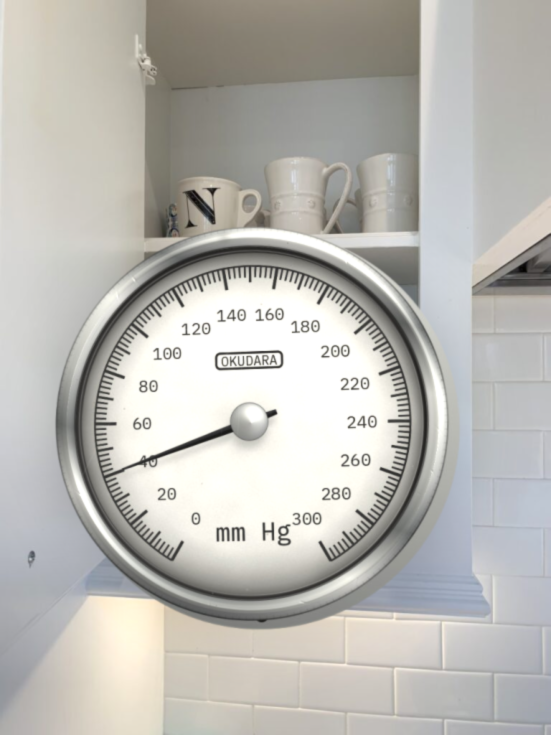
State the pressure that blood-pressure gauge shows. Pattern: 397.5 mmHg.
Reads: 40 mmHg
